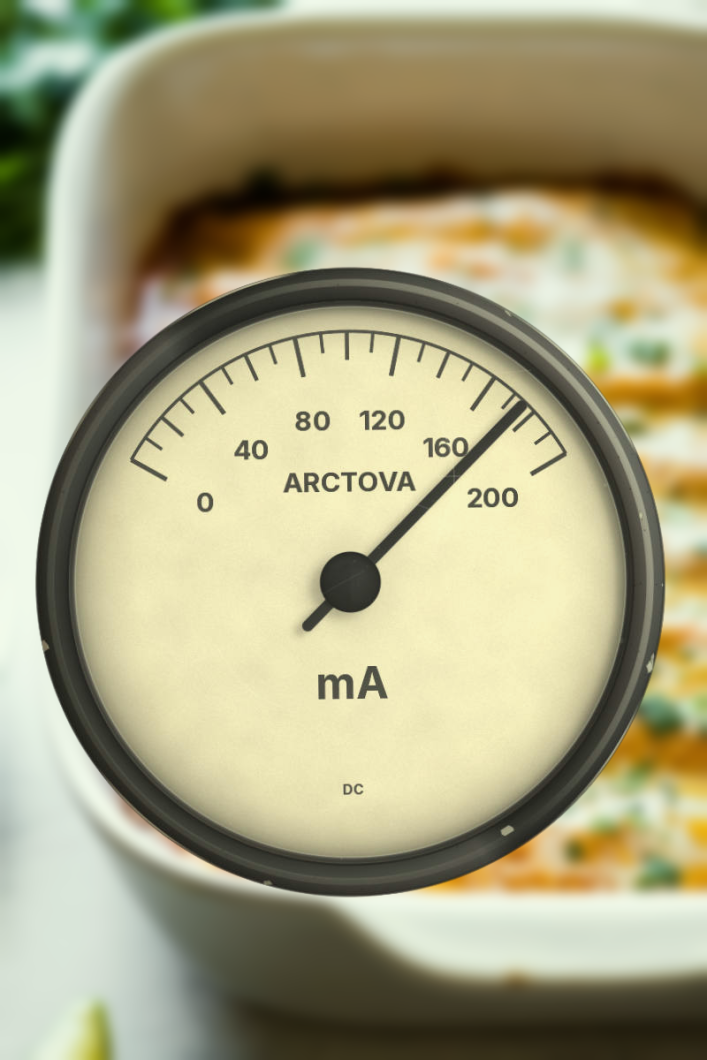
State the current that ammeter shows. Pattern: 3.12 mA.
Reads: 175 mA
